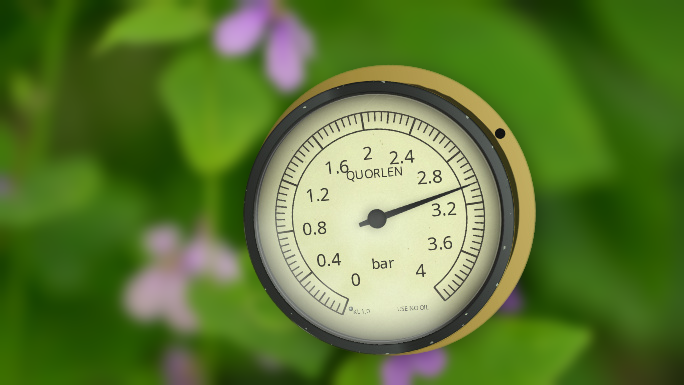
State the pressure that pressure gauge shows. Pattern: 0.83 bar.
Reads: 3.05 bar
